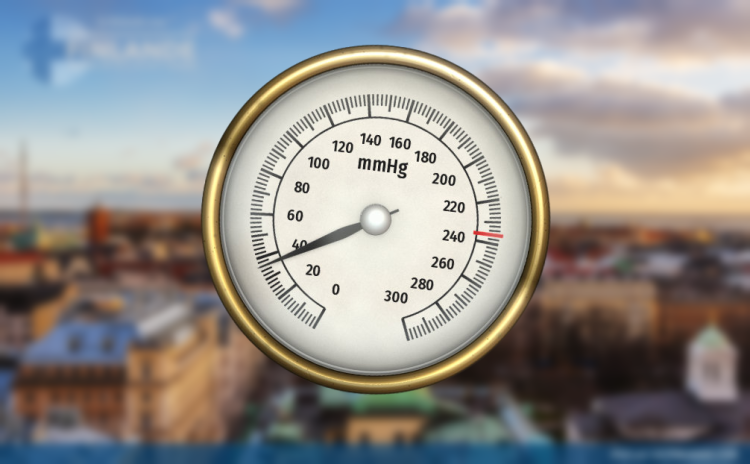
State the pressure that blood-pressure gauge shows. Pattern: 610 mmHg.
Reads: 36 mmHg
